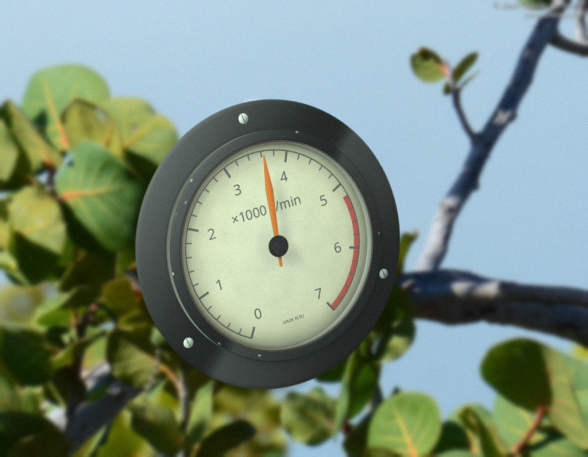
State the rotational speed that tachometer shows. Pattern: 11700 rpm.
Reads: 3600 rpm
